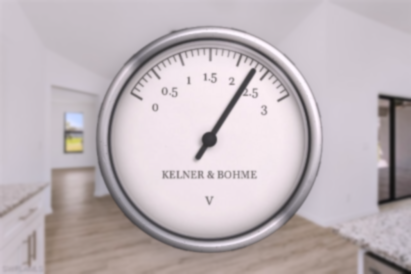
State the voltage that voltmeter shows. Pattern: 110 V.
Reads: 2.3 V
